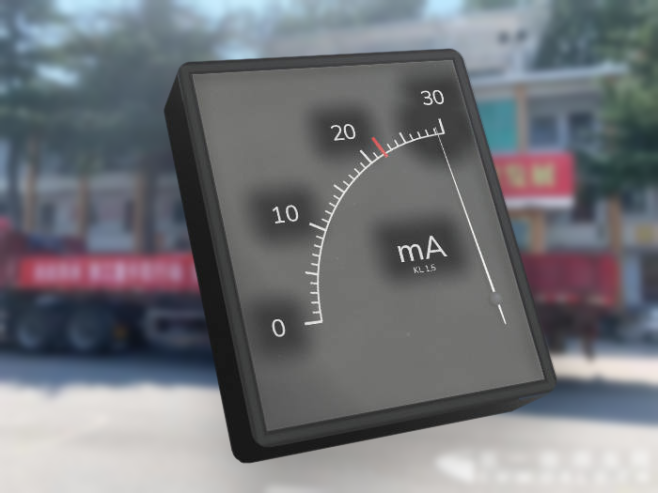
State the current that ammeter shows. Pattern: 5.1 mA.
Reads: 29 mA
